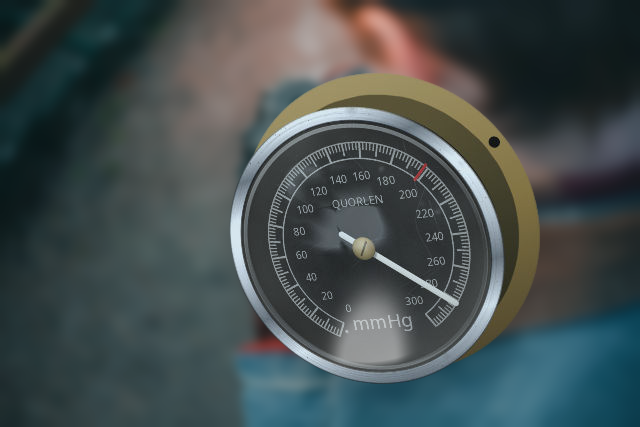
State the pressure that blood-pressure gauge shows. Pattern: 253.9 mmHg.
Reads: 280 mmHg
